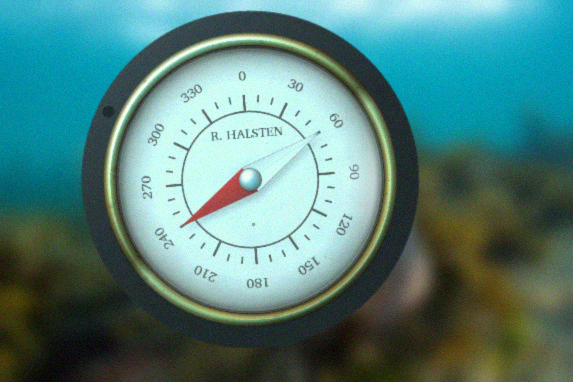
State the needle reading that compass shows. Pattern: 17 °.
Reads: 240 °
